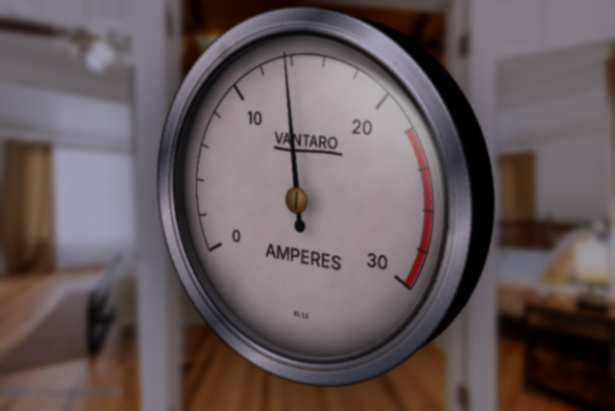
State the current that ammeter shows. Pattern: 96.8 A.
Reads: 14 A
